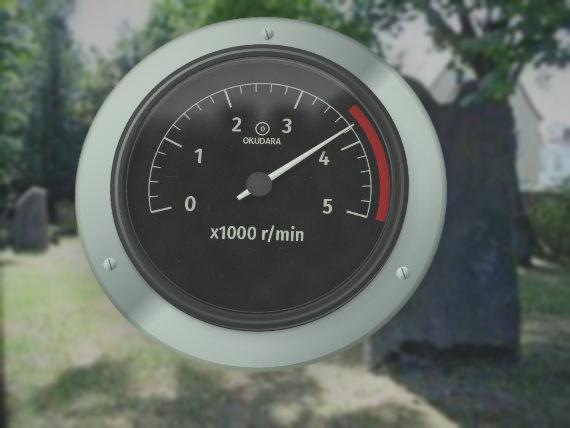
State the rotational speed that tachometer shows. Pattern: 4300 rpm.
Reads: 3800 rpm
